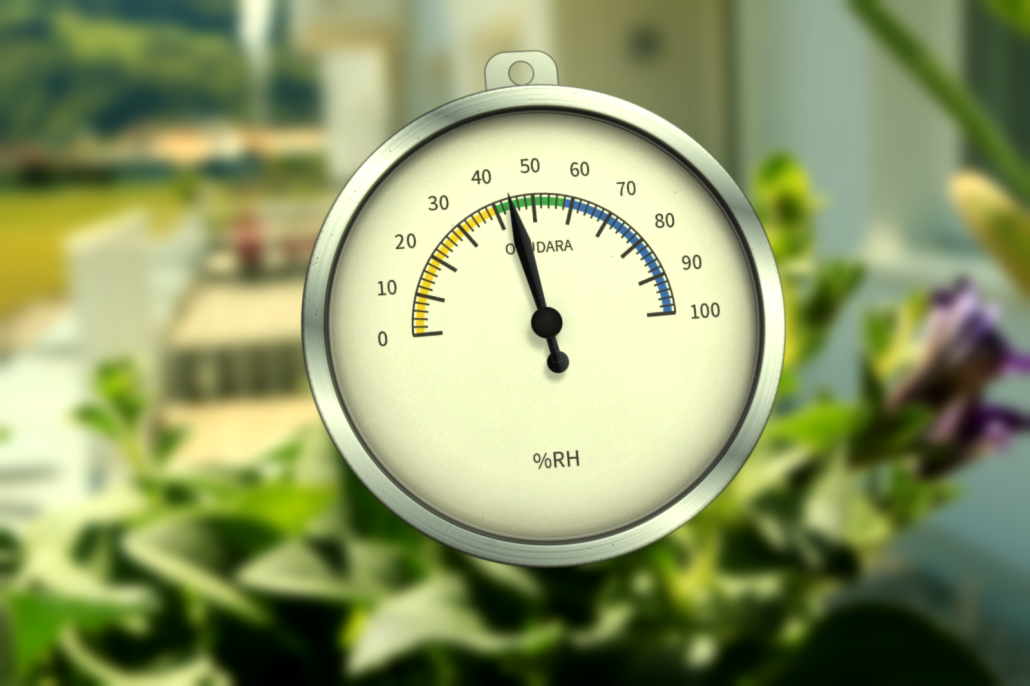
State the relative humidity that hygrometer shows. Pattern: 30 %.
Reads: 44 %
